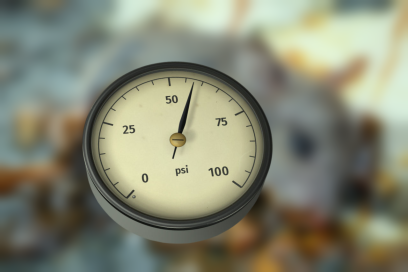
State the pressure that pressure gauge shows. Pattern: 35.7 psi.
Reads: 57.5 psi
